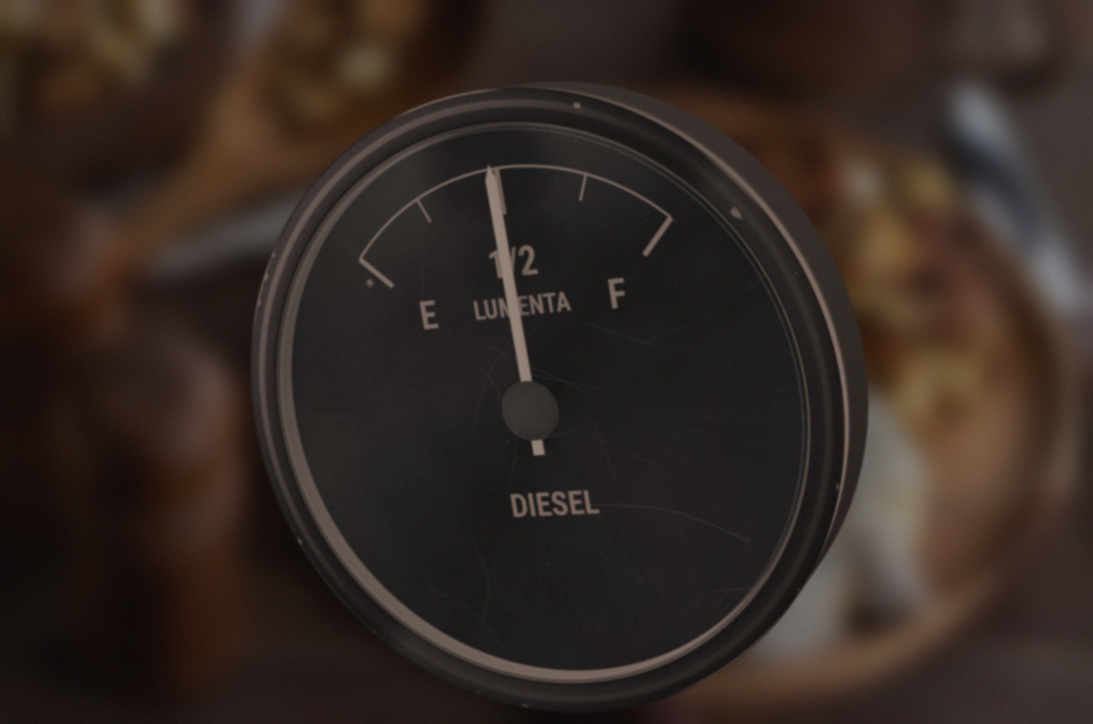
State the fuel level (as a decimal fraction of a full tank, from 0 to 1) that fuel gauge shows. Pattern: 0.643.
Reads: 0.5
